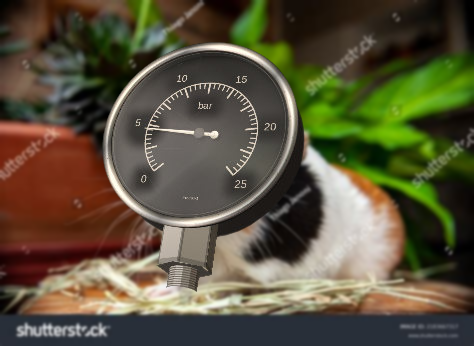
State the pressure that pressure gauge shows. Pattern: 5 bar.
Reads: 4.5 bar
